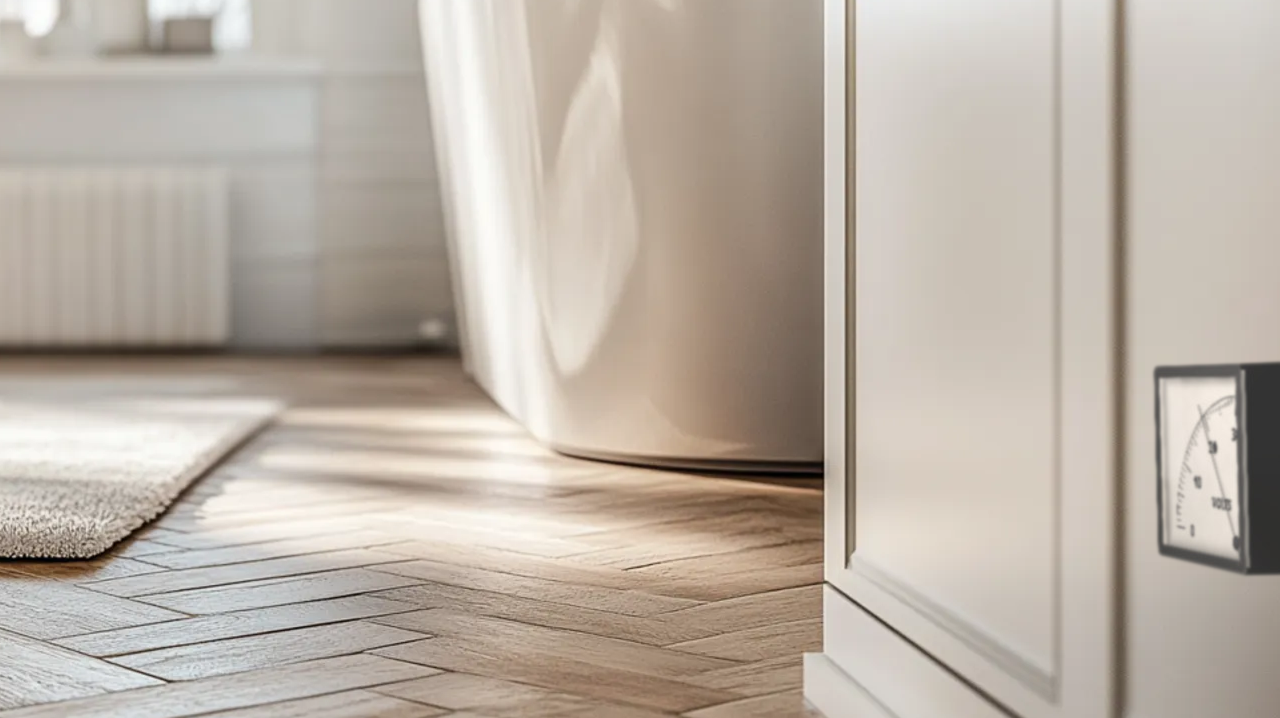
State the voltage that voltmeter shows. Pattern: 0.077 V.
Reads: 20 V
